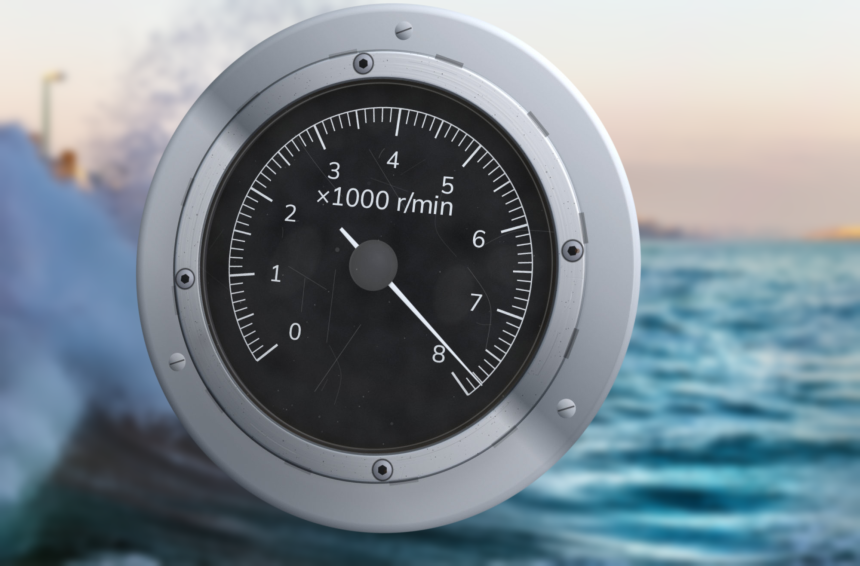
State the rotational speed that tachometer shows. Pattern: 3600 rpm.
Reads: 7800 rpm
